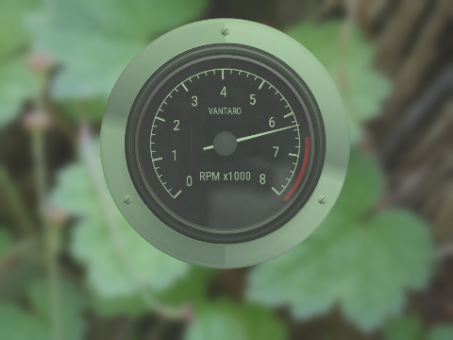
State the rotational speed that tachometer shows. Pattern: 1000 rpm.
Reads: 6300 rpm
